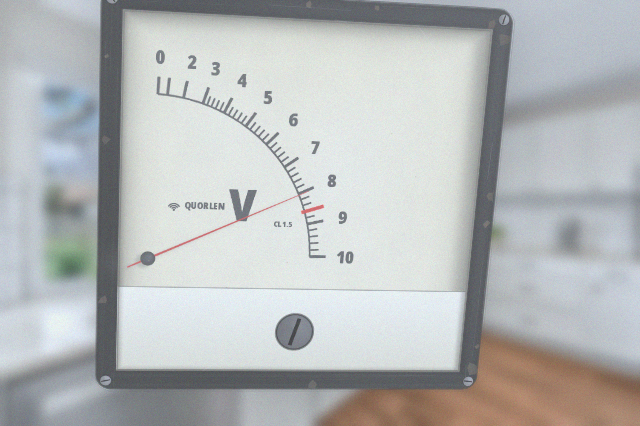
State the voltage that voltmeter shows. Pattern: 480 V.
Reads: 8 V
